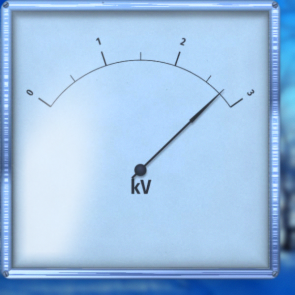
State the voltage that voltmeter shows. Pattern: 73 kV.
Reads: 2.75 kV
